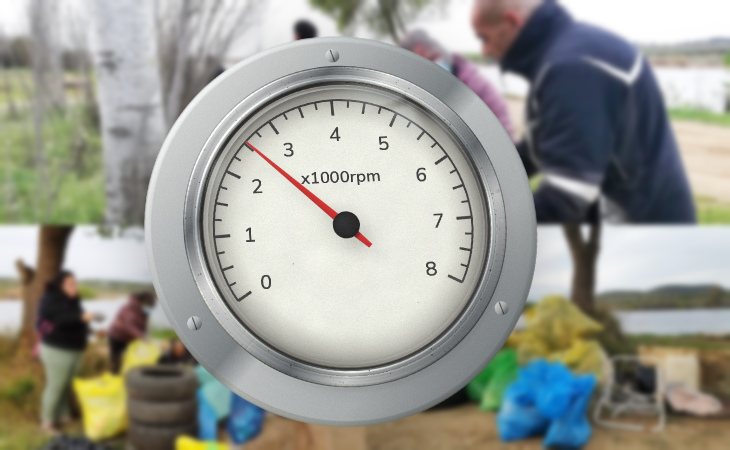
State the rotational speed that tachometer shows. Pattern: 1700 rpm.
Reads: 2500 rpm
